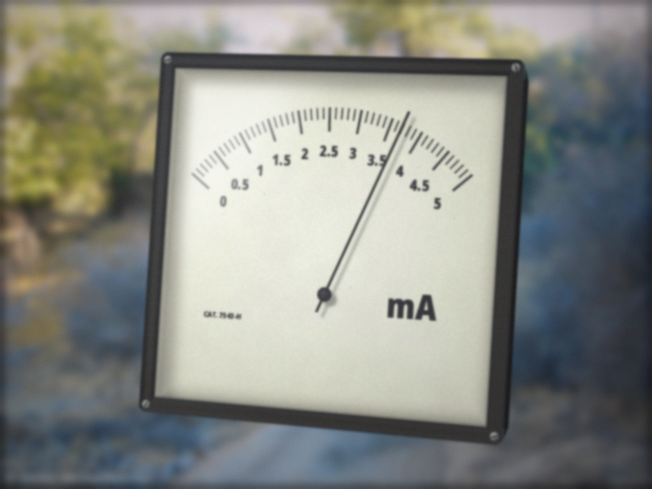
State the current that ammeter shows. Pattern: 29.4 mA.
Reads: 3.7 mA
